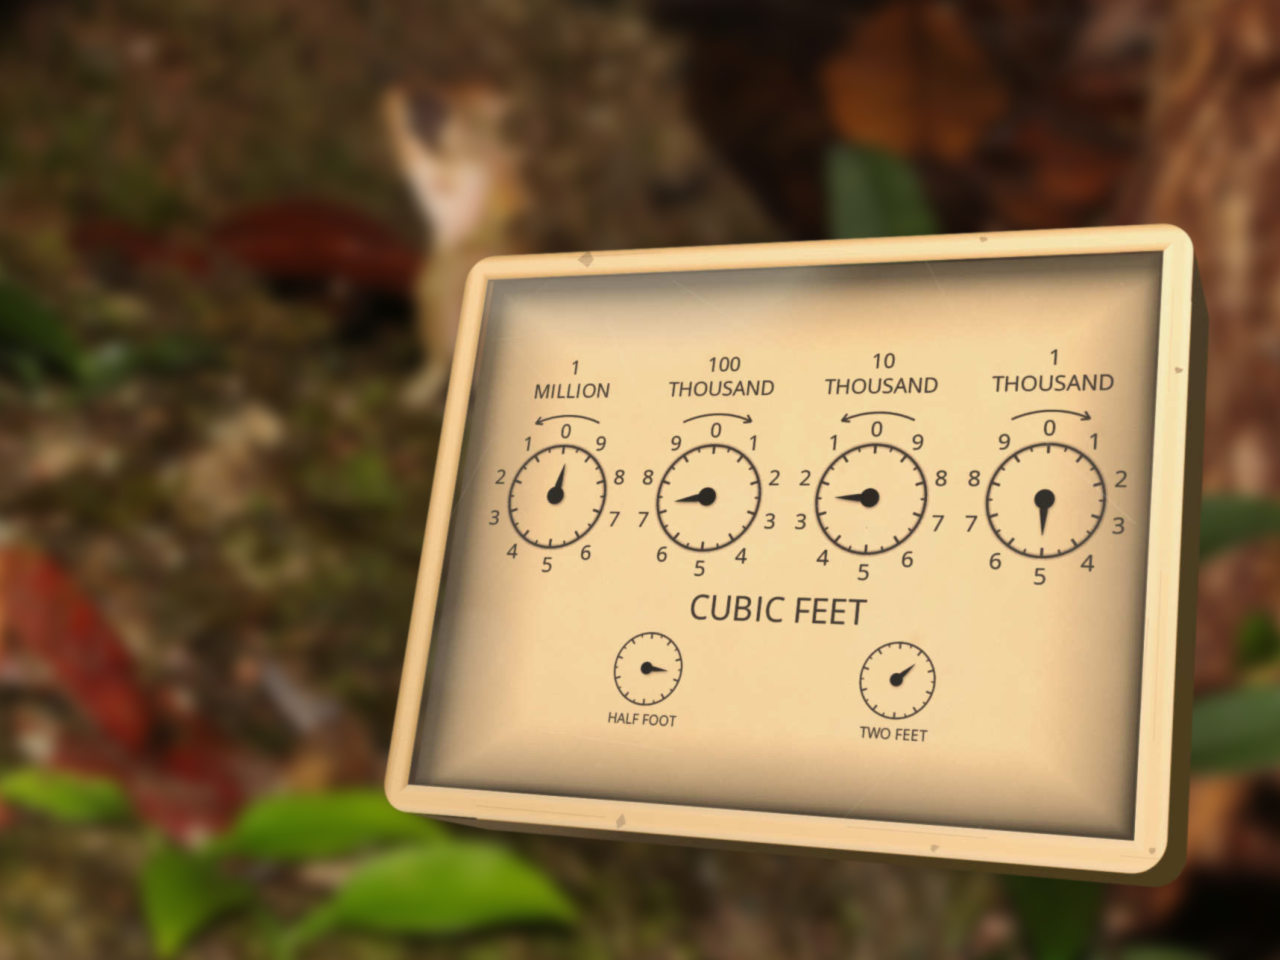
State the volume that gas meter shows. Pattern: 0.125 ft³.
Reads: 972500 ft³
